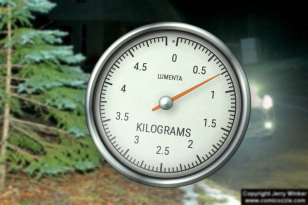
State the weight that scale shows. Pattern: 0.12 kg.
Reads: 0.75 kg
